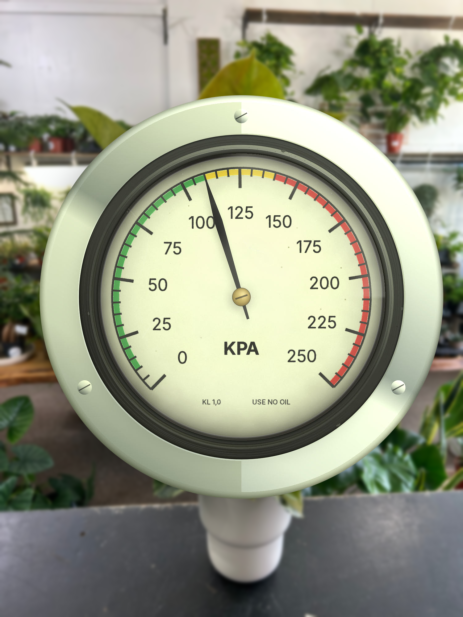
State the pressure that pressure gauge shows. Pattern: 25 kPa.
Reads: 110 kPa
